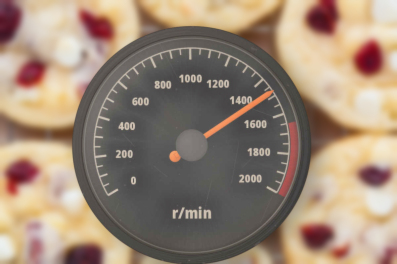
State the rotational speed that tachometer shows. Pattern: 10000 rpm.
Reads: 1475 rpm
